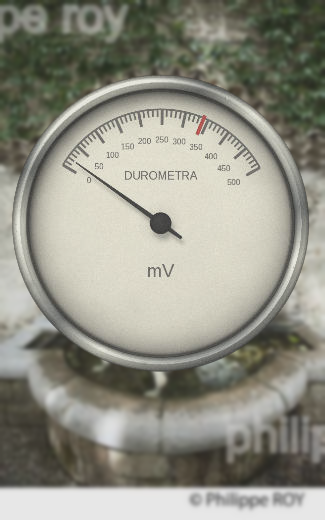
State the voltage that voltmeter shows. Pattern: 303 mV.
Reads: 20 mV
